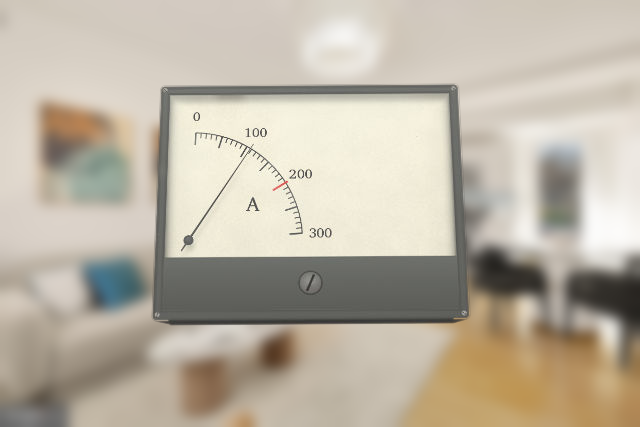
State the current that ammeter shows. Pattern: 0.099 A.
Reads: 110 A
